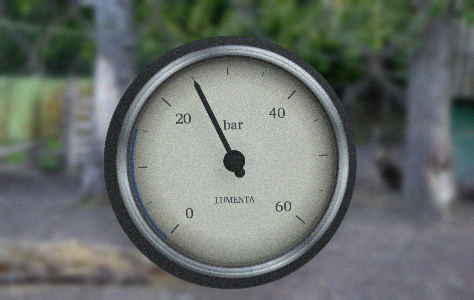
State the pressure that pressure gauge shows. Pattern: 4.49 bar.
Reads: 25 bar
